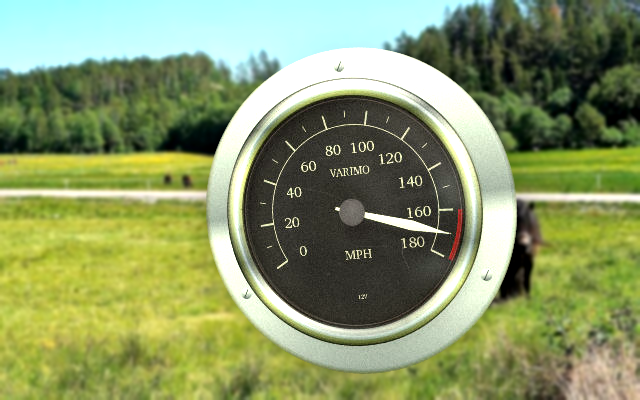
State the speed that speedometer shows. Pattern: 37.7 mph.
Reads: 170 mph
